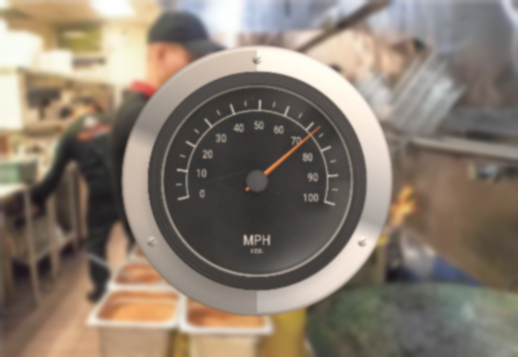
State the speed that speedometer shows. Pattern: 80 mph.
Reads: 72.5 mph
